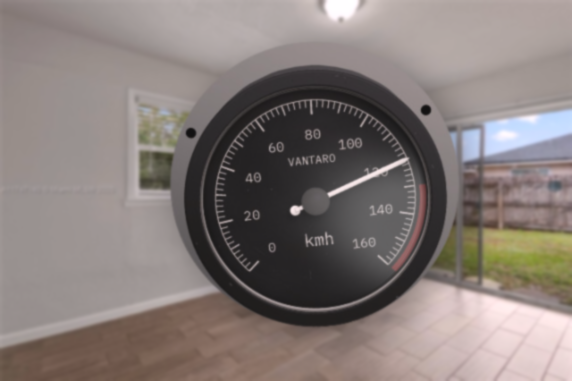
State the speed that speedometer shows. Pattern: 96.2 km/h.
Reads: 120 km/h
